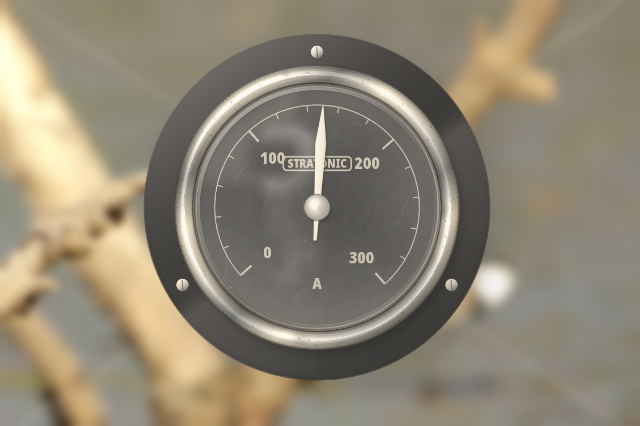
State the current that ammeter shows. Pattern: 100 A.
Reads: 150 A
